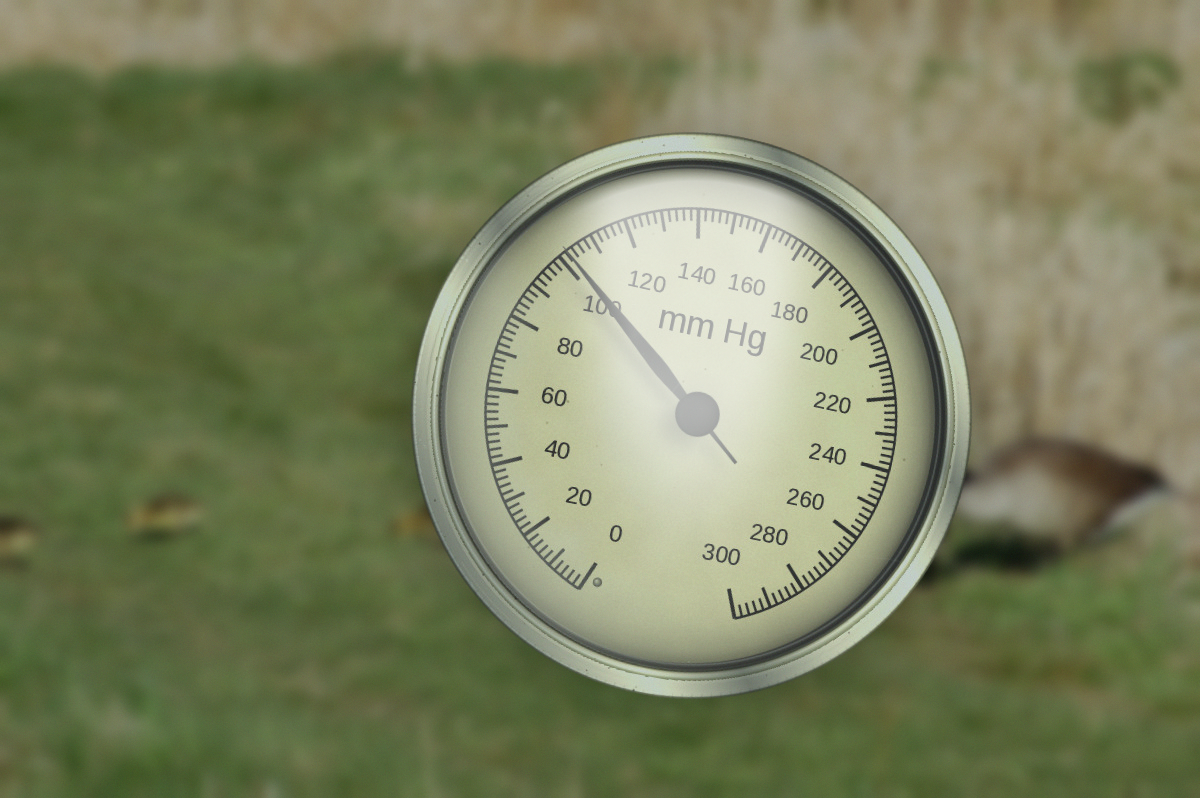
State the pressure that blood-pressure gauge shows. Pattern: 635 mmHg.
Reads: 102 mmHg
